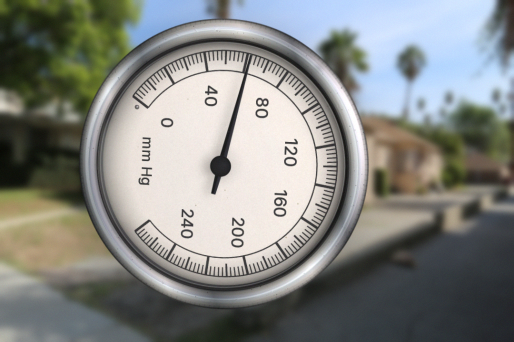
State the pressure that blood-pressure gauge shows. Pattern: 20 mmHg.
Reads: 62 mmHg
